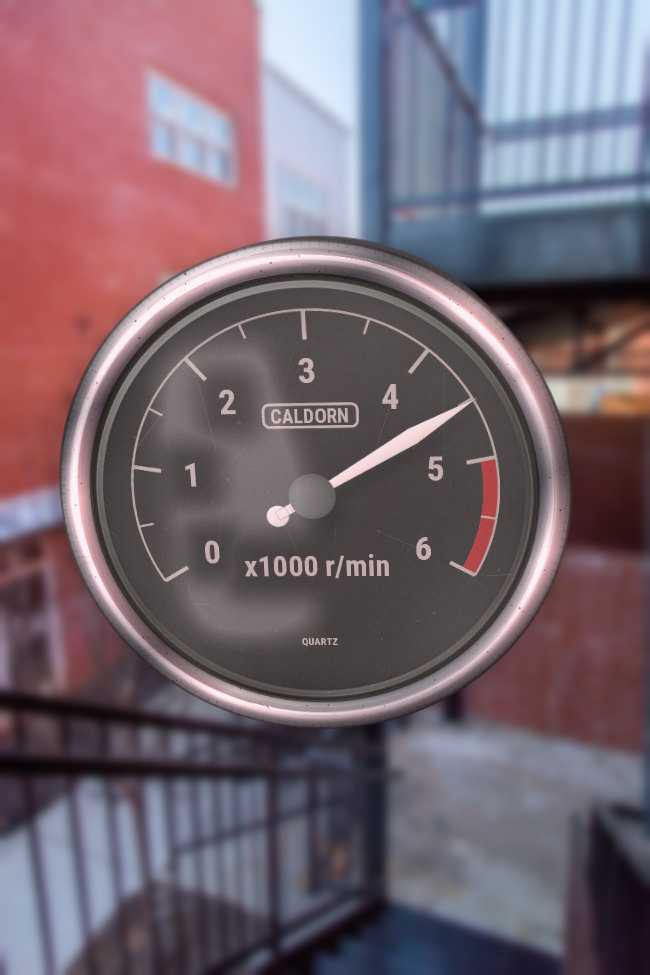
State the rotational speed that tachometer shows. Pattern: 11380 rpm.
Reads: 4500 rpm
